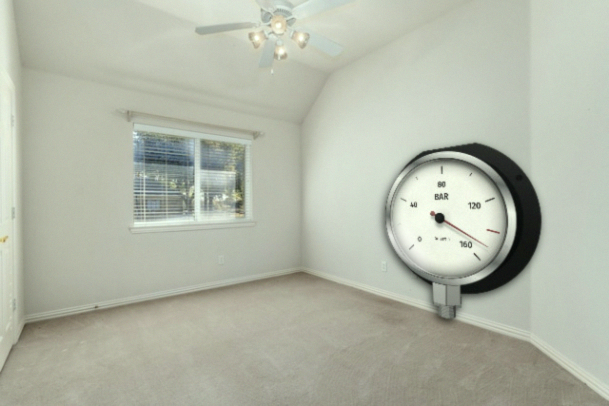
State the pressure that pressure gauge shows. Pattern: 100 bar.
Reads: 150 bar
